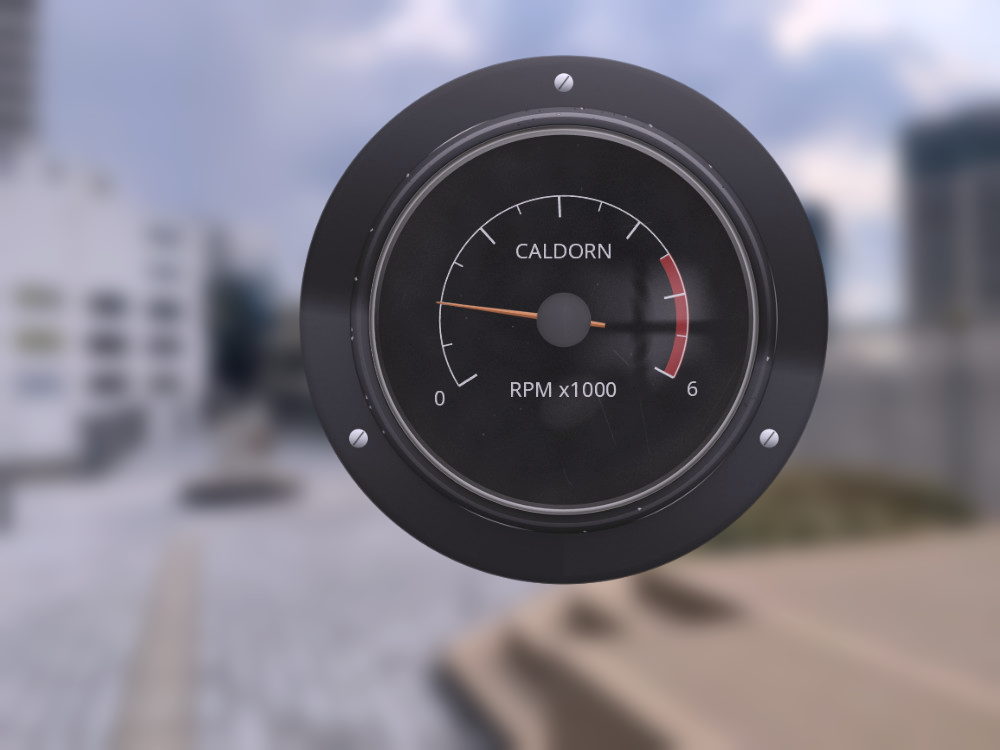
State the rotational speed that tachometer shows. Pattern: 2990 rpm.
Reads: 1000 rpm
